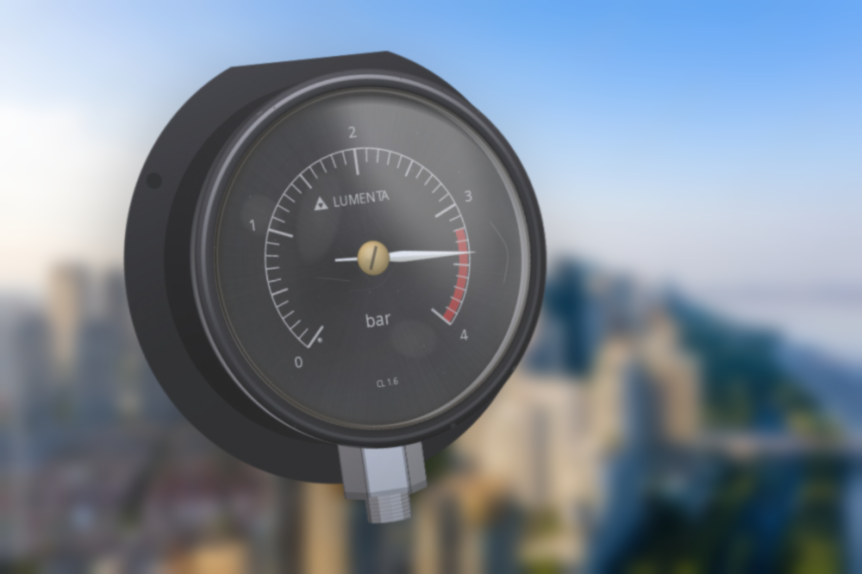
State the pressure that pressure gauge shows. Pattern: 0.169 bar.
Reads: 3.4 bar
